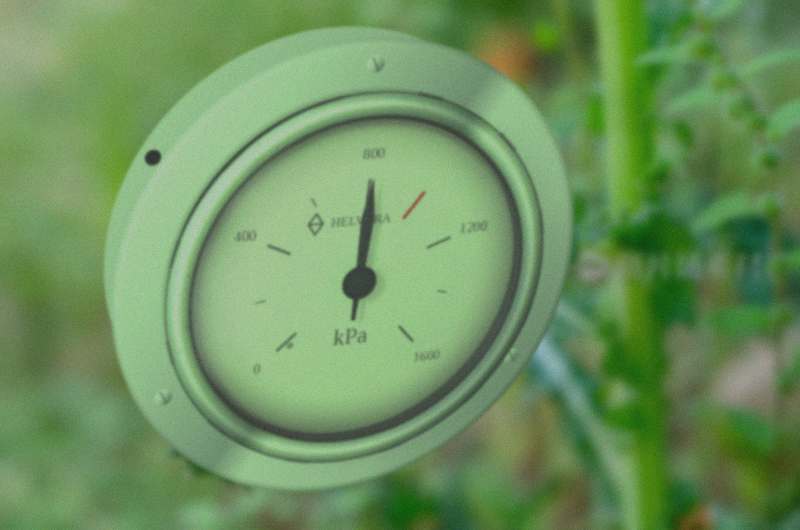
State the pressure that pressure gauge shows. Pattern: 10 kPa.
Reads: 800 kPa
